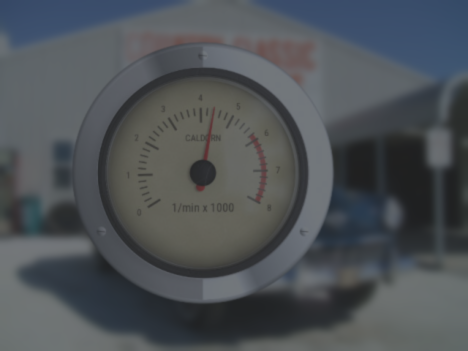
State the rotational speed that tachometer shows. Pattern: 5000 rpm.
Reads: 4400 rpm
